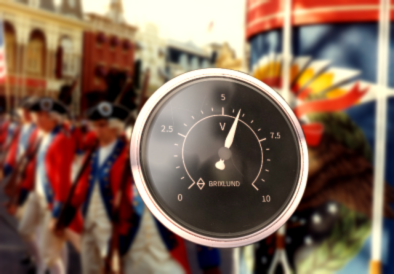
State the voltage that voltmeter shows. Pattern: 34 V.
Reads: 5.75 V
